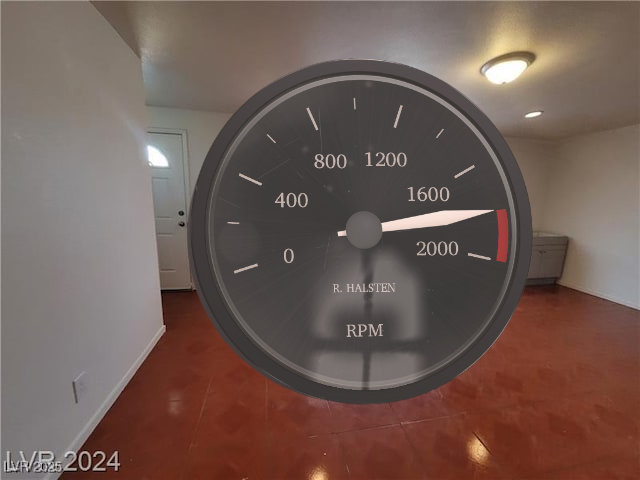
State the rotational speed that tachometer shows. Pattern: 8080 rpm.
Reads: 1800 rpm
